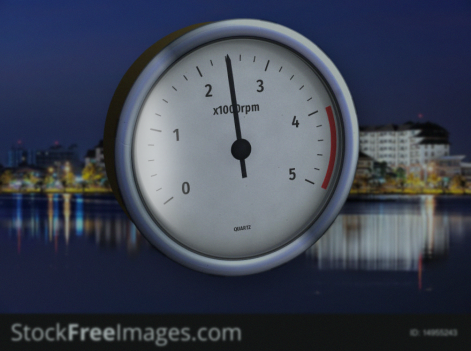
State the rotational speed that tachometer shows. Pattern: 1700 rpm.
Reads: 2400 rpm
